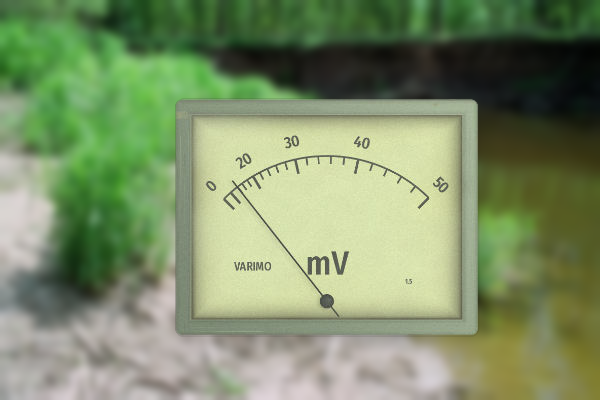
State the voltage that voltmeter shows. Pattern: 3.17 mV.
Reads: 14 mV
